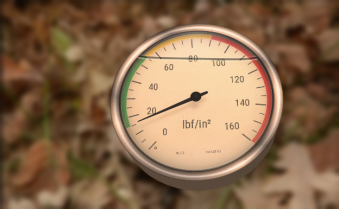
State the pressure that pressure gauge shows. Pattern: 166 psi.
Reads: 15 psi
